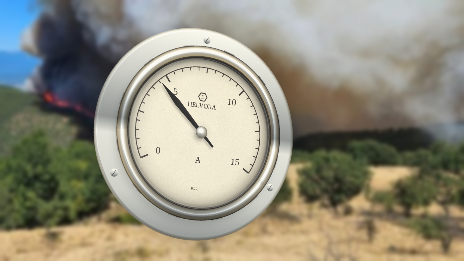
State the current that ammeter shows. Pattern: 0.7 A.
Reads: 4.5 A
